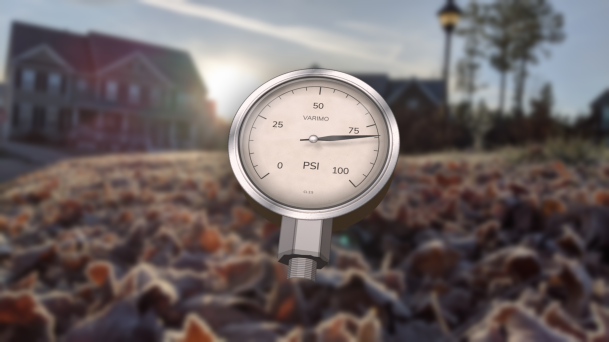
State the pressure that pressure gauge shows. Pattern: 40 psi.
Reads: 80 psi
